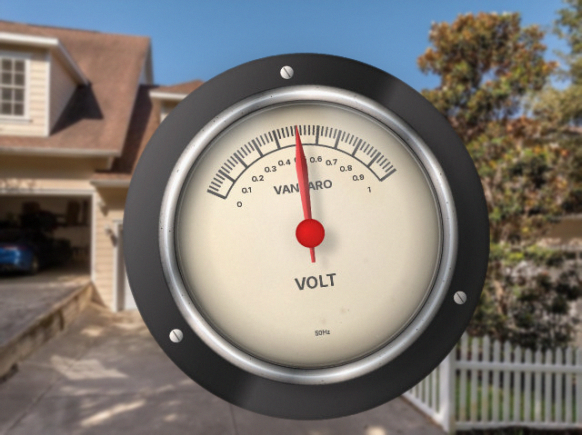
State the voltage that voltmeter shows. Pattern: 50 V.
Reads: 0.5 V
